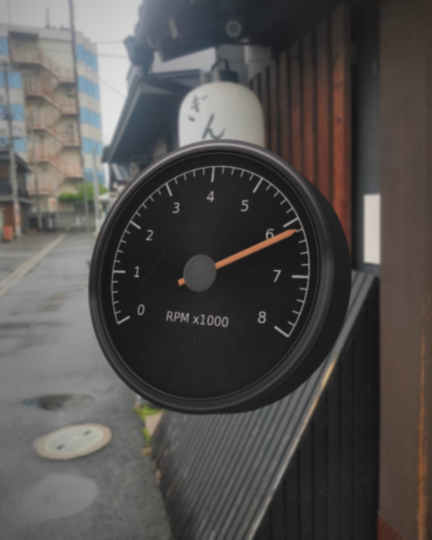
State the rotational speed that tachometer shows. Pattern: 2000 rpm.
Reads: 6200 rpm
